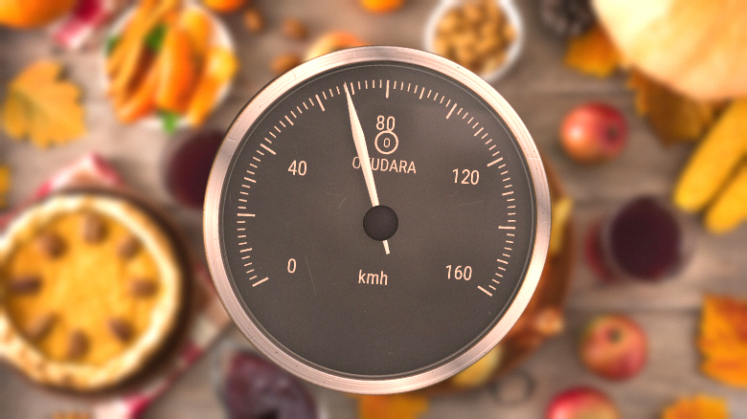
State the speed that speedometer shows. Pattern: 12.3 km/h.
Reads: 68 km/h
